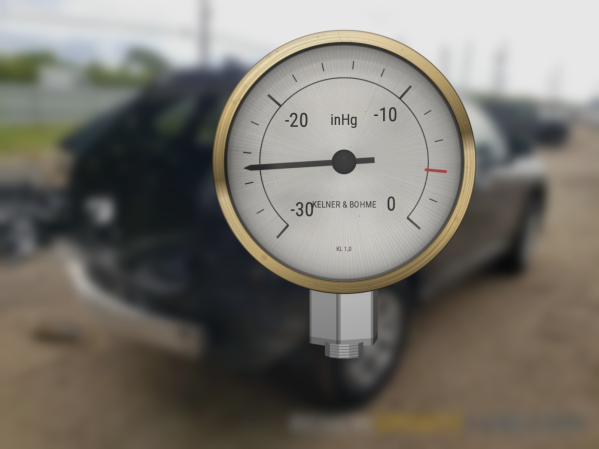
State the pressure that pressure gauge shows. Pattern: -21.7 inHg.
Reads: -25 inHg
